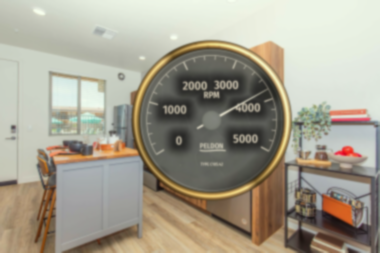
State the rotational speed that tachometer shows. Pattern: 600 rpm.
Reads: 3800 rpm
